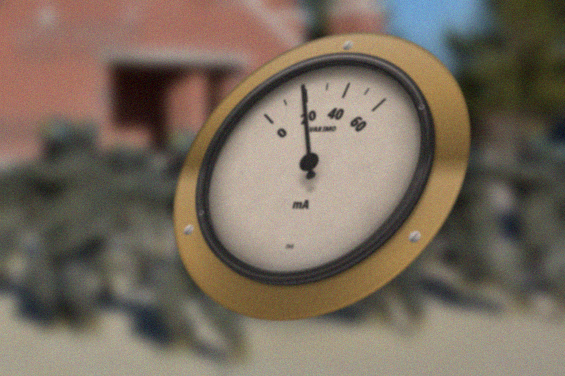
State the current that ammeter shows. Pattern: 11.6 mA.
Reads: 20 mA
